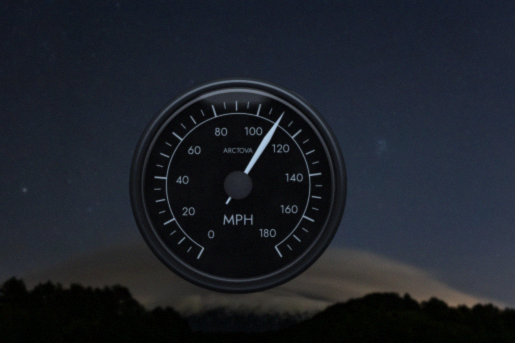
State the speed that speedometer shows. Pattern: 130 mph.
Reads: 110 mph
